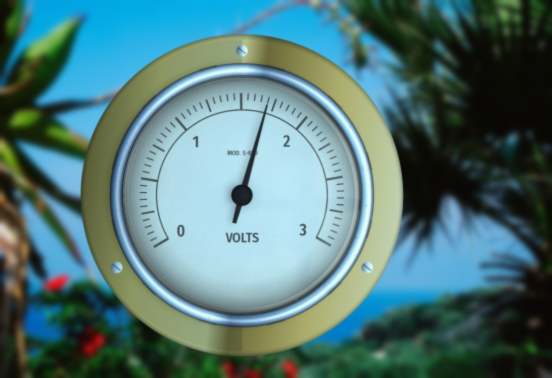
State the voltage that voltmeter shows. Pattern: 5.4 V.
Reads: 1.7 V
